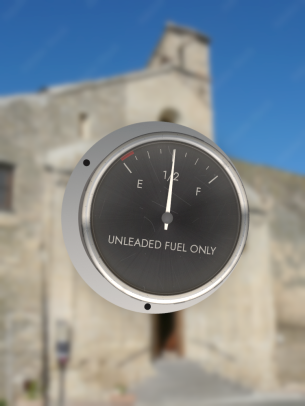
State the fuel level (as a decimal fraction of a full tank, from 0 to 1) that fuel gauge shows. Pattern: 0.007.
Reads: 0.5
